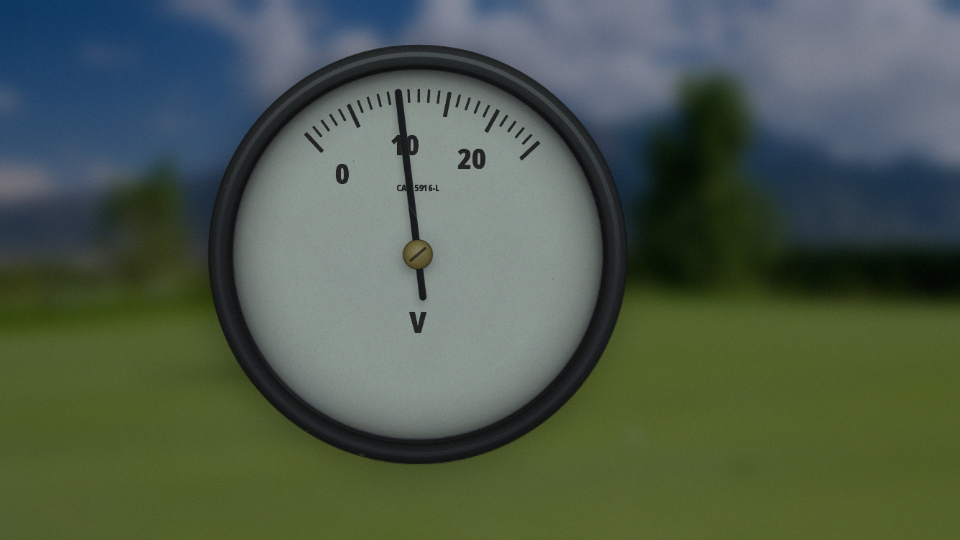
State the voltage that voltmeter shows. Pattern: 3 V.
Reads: 10 V
